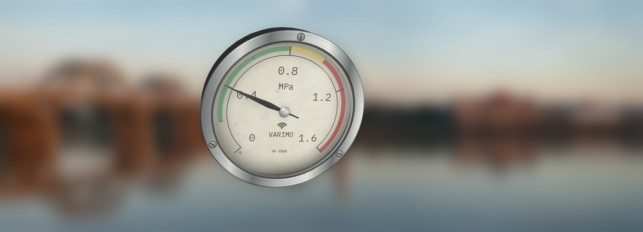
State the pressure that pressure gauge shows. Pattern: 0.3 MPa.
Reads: 0.4 MPa
